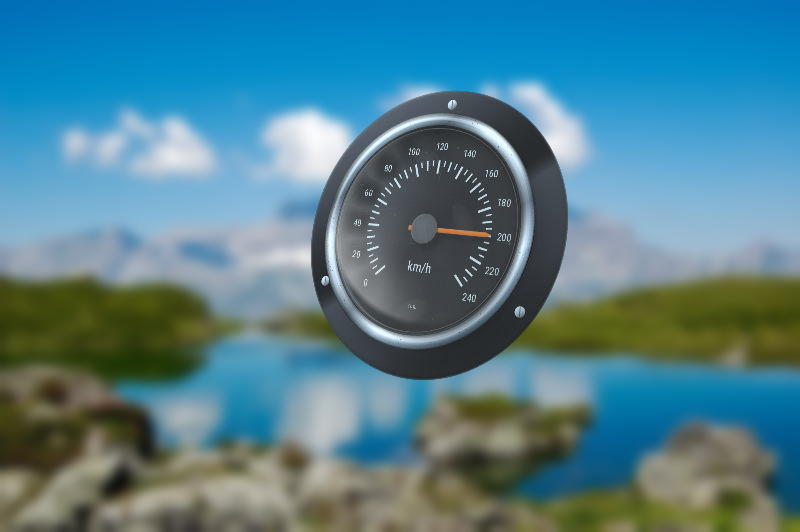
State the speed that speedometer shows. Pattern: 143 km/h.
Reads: 200 km/h
